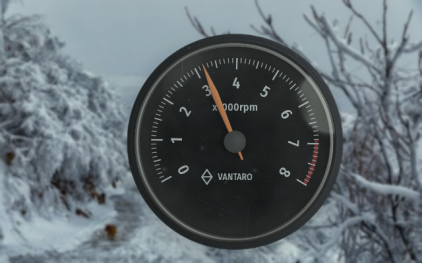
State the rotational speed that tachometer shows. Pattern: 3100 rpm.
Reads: 3200 rpm
